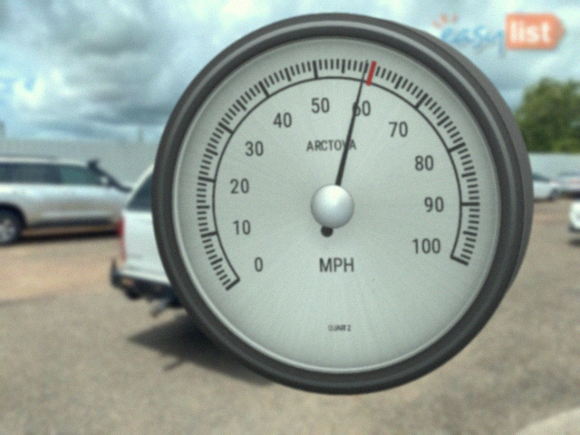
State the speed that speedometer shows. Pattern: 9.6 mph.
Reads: 59 mph
